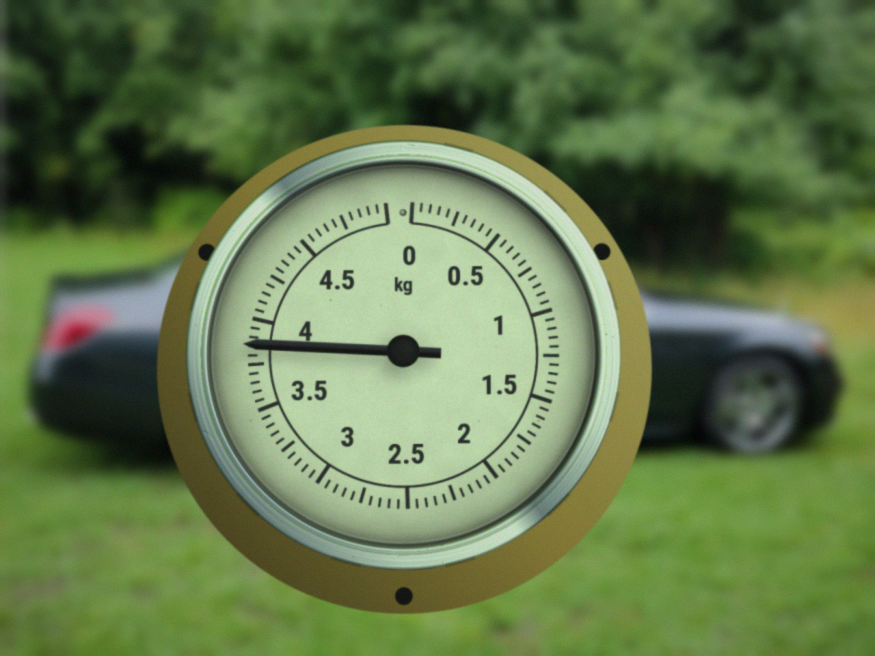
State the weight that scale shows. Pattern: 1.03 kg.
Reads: 3.85 kg
